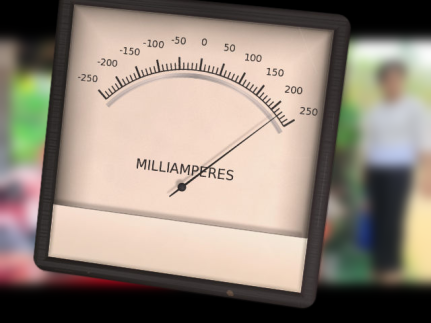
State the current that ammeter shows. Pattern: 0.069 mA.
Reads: 220 mA
